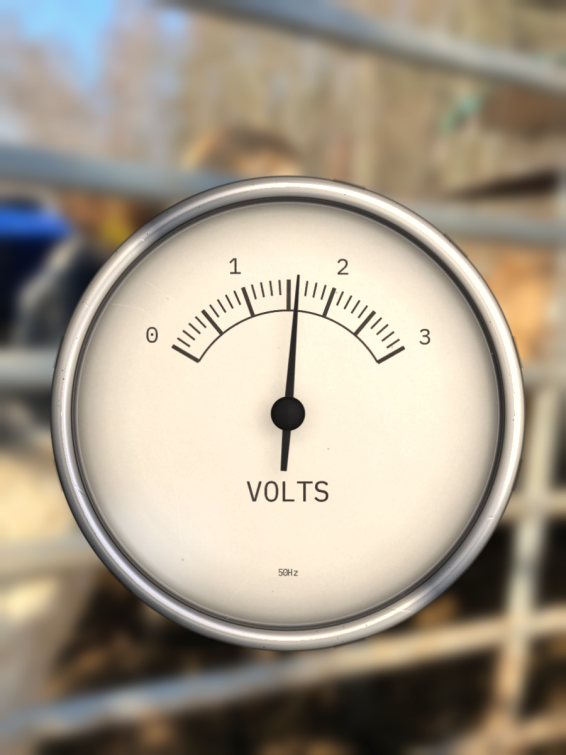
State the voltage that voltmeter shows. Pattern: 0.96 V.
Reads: 1.6 V
